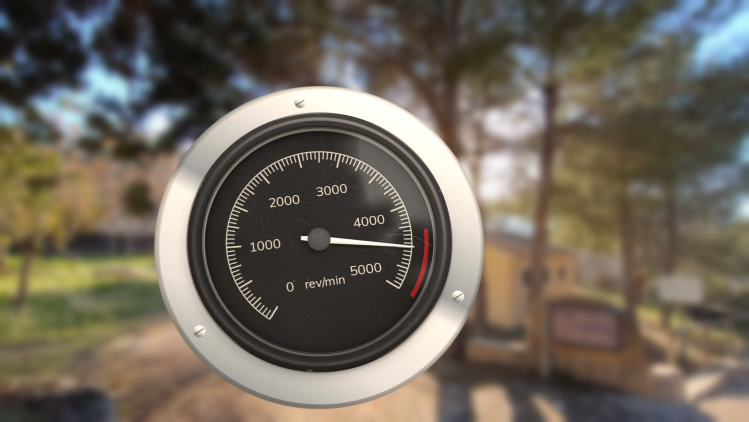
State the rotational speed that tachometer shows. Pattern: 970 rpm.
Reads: 4500 rpm
